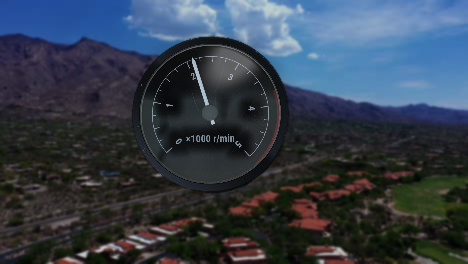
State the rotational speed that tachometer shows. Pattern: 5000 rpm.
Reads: 2125 rpm
